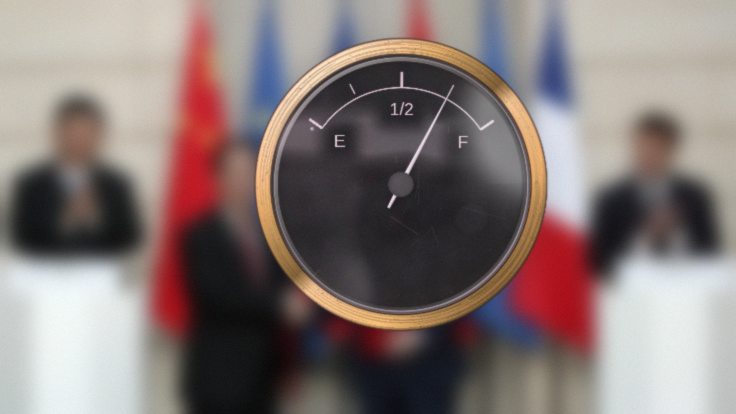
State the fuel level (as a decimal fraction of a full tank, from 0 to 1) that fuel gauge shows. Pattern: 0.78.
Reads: 0.75
